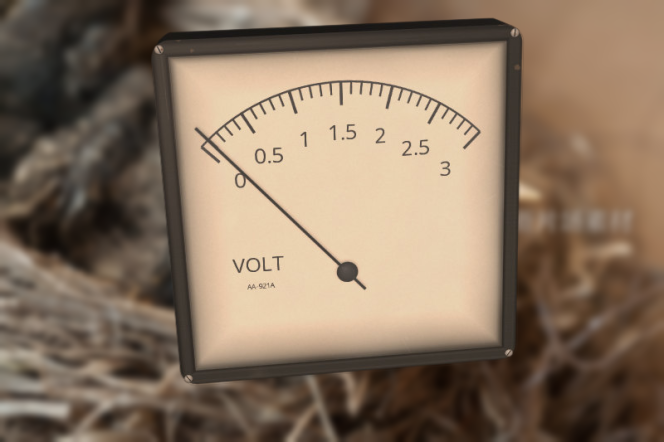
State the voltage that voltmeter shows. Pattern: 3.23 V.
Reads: 0.1 V
